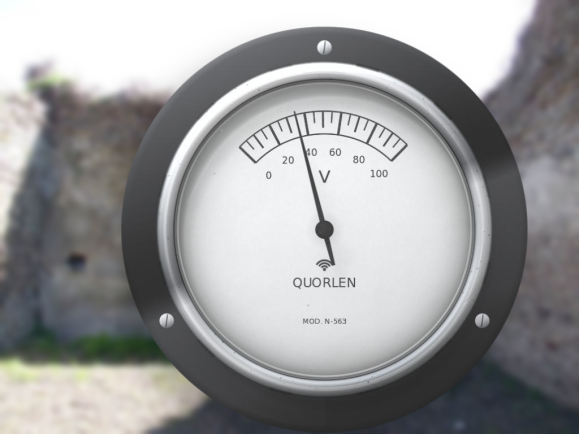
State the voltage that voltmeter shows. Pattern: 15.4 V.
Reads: 35 V
